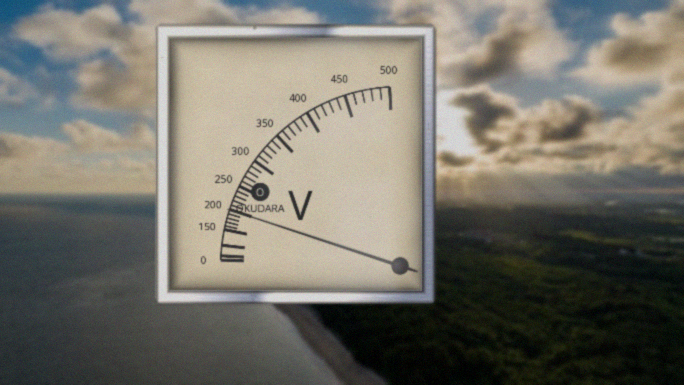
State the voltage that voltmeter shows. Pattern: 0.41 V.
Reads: 200 V
